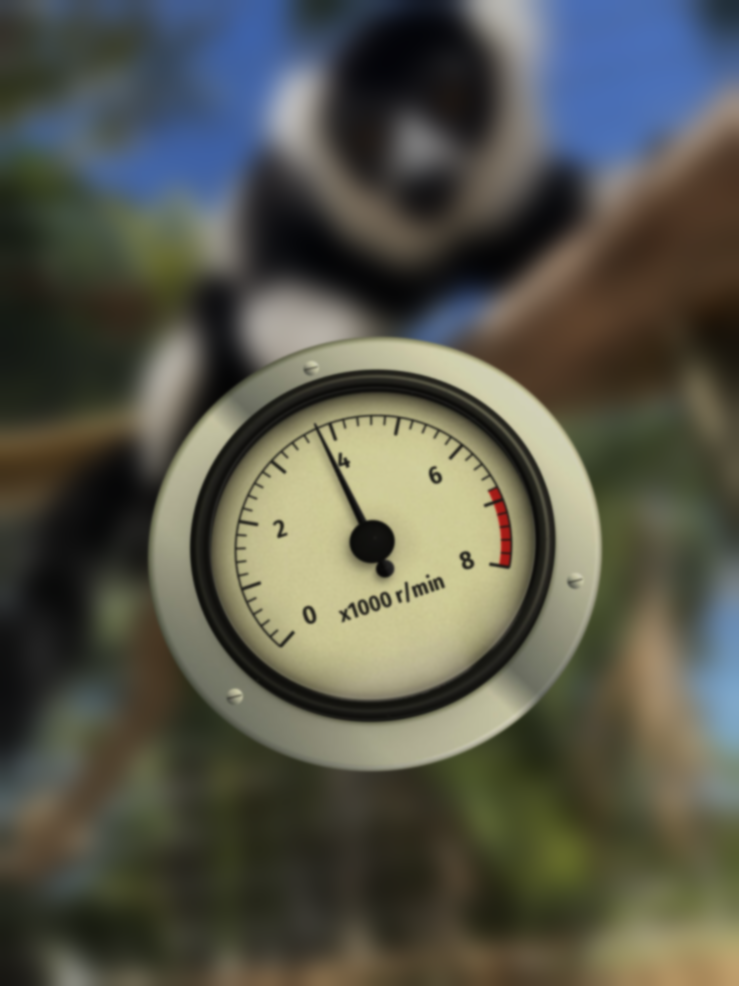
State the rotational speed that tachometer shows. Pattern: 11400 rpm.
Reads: 3800 rpm
